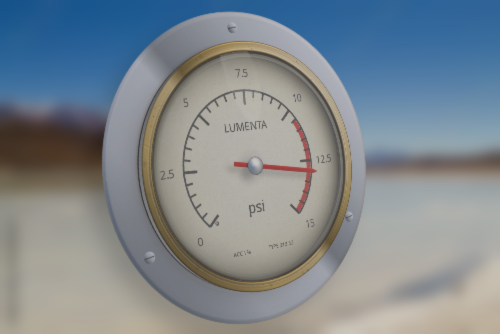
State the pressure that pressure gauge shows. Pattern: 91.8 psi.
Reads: 13 psi
